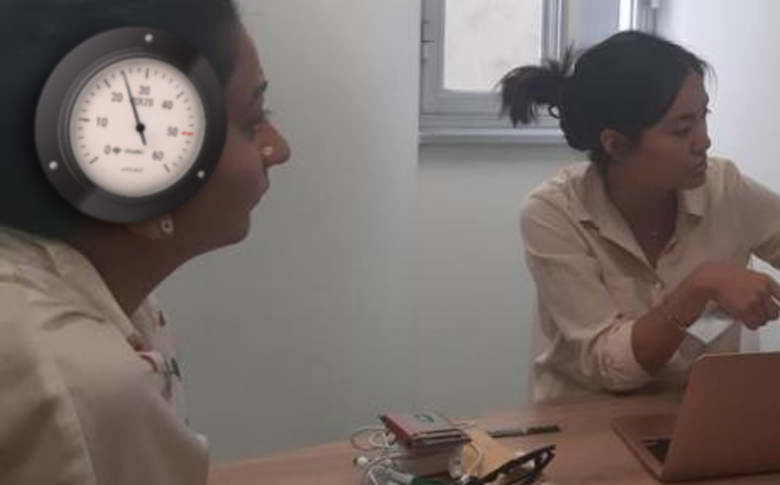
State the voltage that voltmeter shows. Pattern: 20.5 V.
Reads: 24 V
